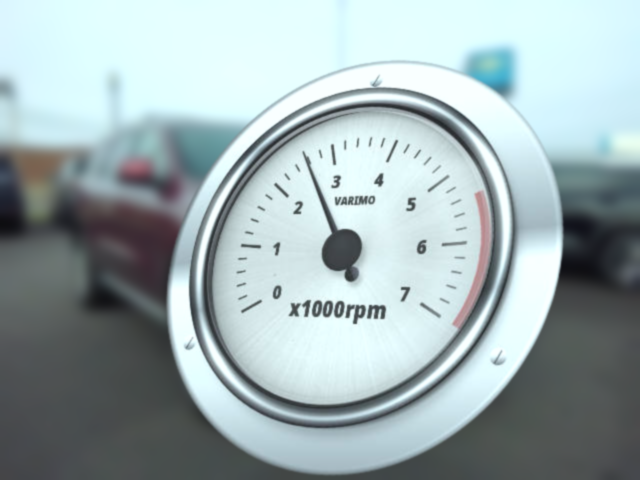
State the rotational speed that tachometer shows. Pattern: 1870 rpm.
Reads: 2600 rpm
